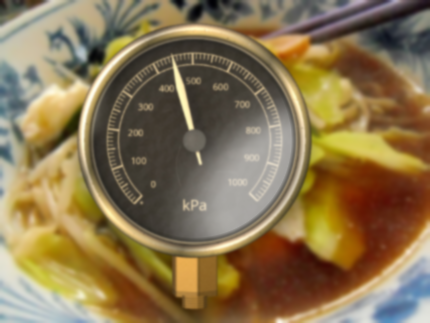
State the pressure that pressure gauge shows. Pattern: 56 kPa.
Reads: 450 kPa
